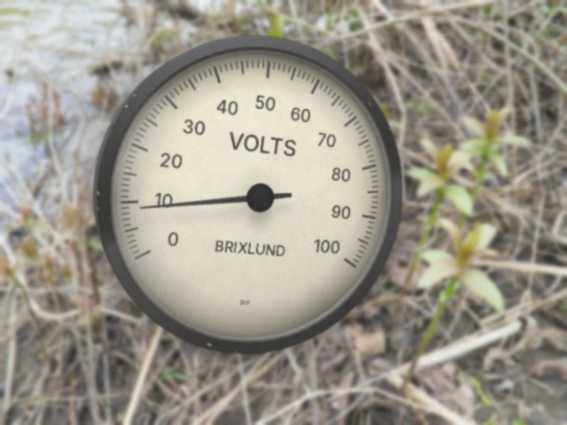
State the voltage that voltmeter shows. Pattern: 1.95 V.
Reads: 9 V
